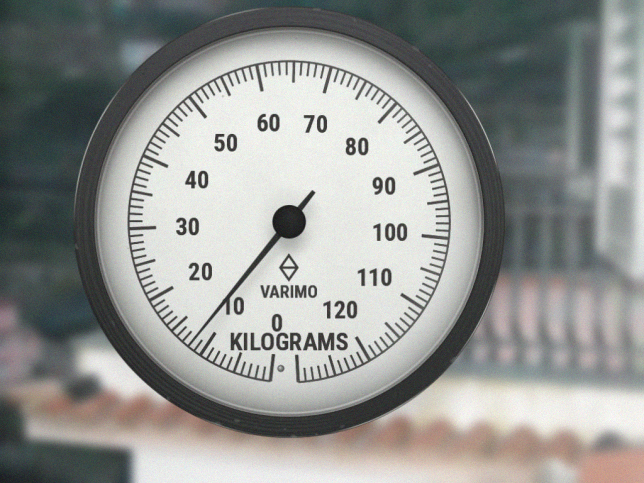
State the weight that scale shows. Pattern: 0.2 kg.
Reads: 12 kg
